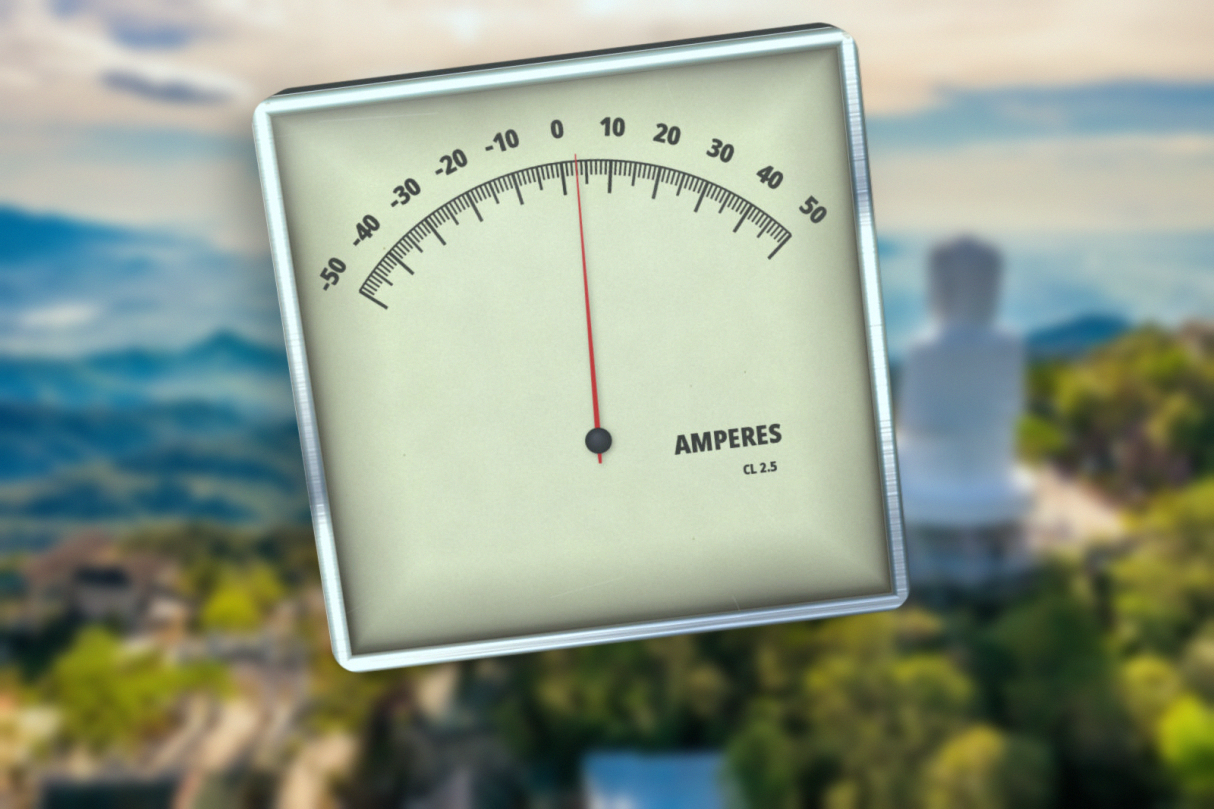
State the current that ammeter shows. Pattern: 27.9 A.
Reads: 3 A
